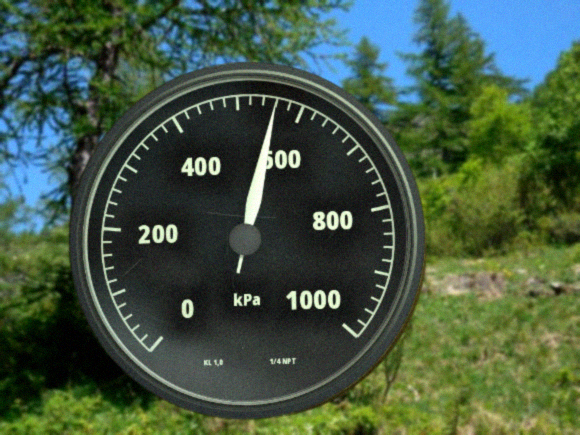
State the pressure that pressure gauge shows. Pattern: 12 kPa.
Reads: 560 kPa
